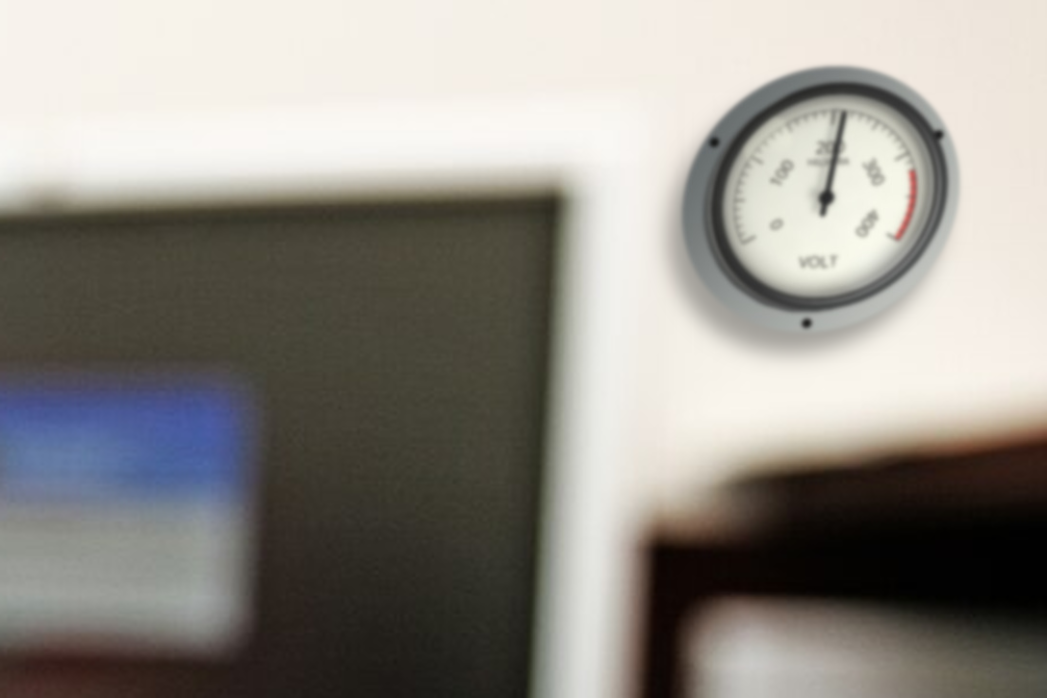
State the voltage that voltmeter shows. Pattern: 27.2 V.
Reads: 210 V
